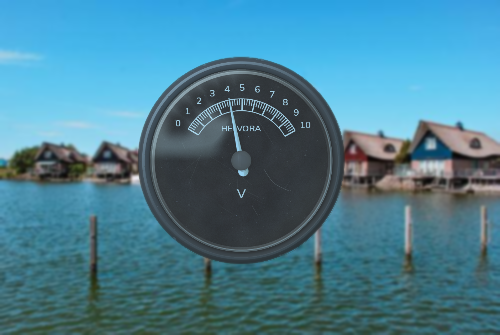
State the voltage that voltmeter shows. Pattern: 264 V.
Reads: 4 V
